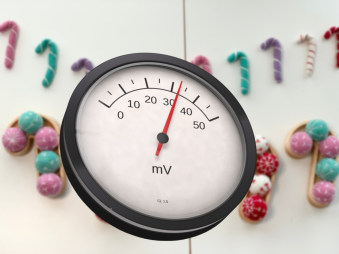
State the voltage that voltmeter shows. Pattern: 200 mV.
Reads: 32.5 mV
